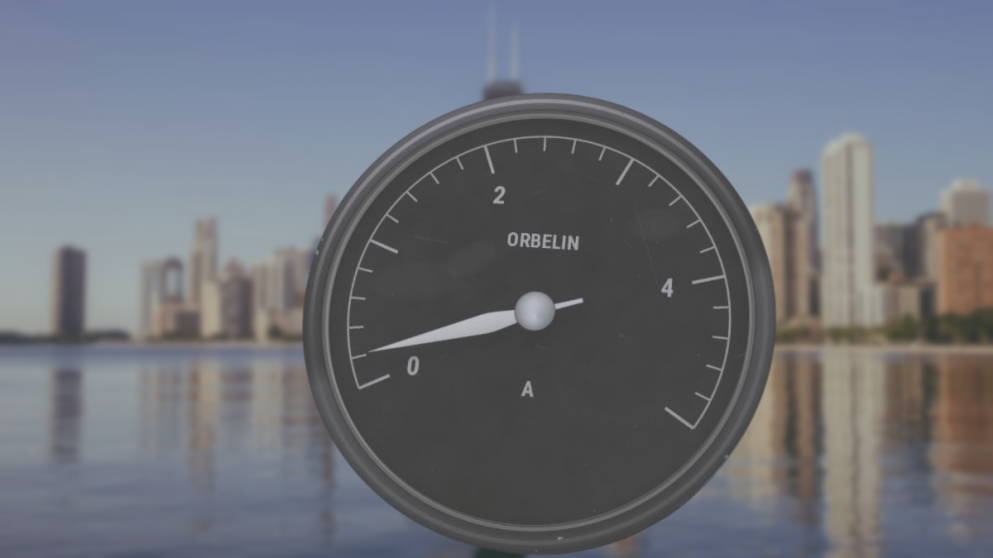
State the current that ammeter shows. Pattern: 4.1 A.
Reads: 0.2 A
